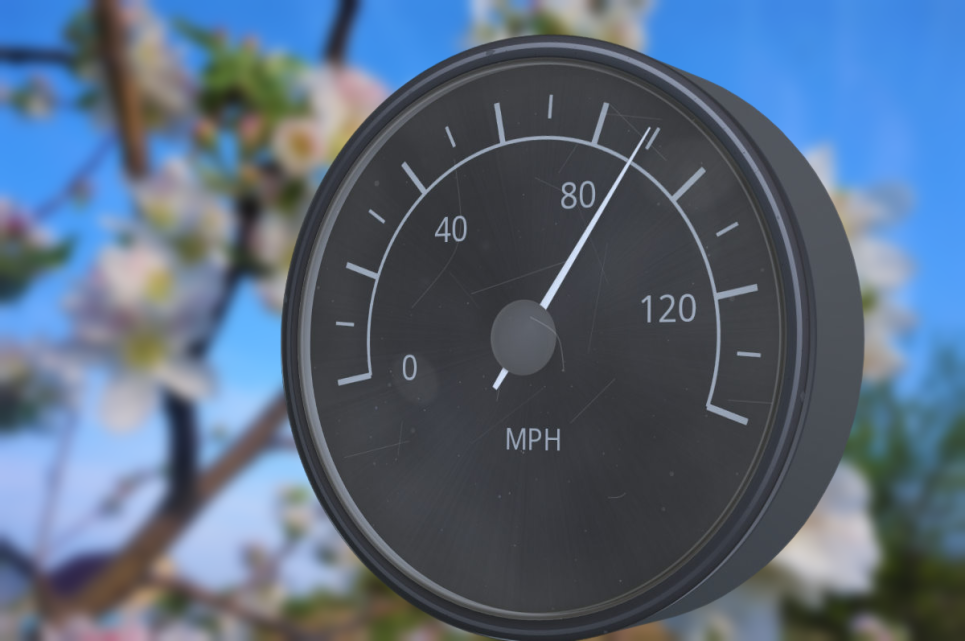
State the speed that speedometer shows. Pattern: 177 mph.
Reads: 90 mph
